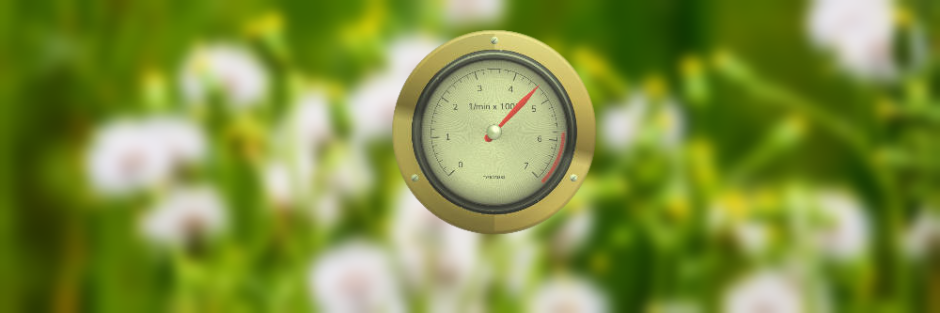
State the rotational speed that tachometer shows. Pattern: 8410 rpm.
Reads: 4600 rpm
